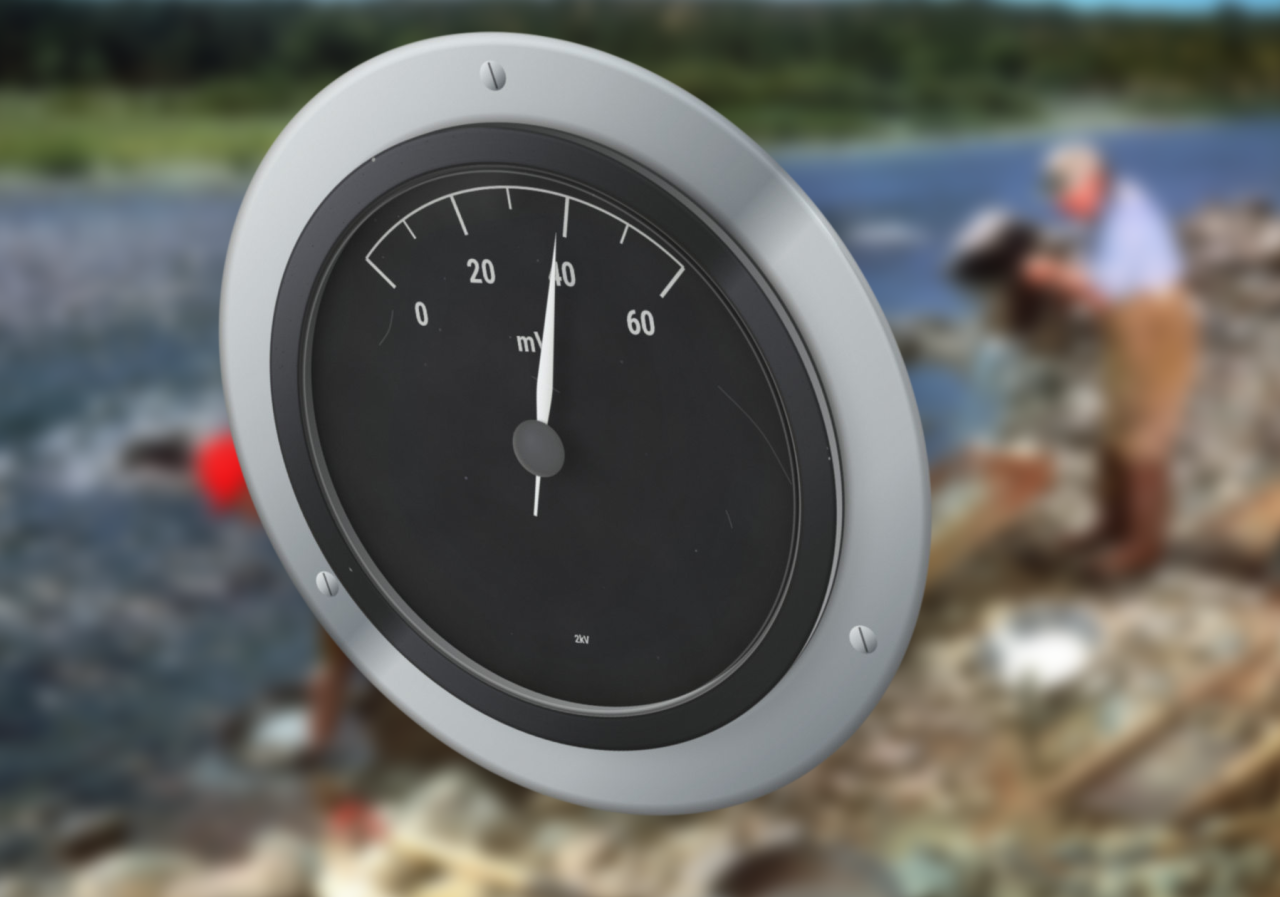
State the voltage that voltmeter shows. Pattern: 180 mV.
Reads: 40 mV
